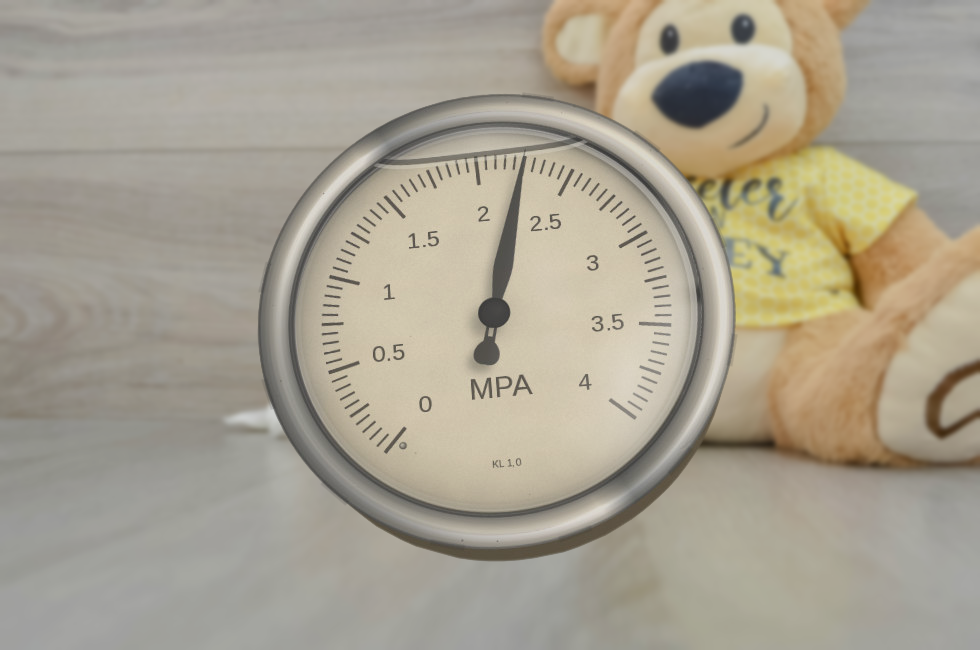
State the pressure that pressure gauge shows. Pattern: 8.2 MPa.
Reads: 2.25 MPa
